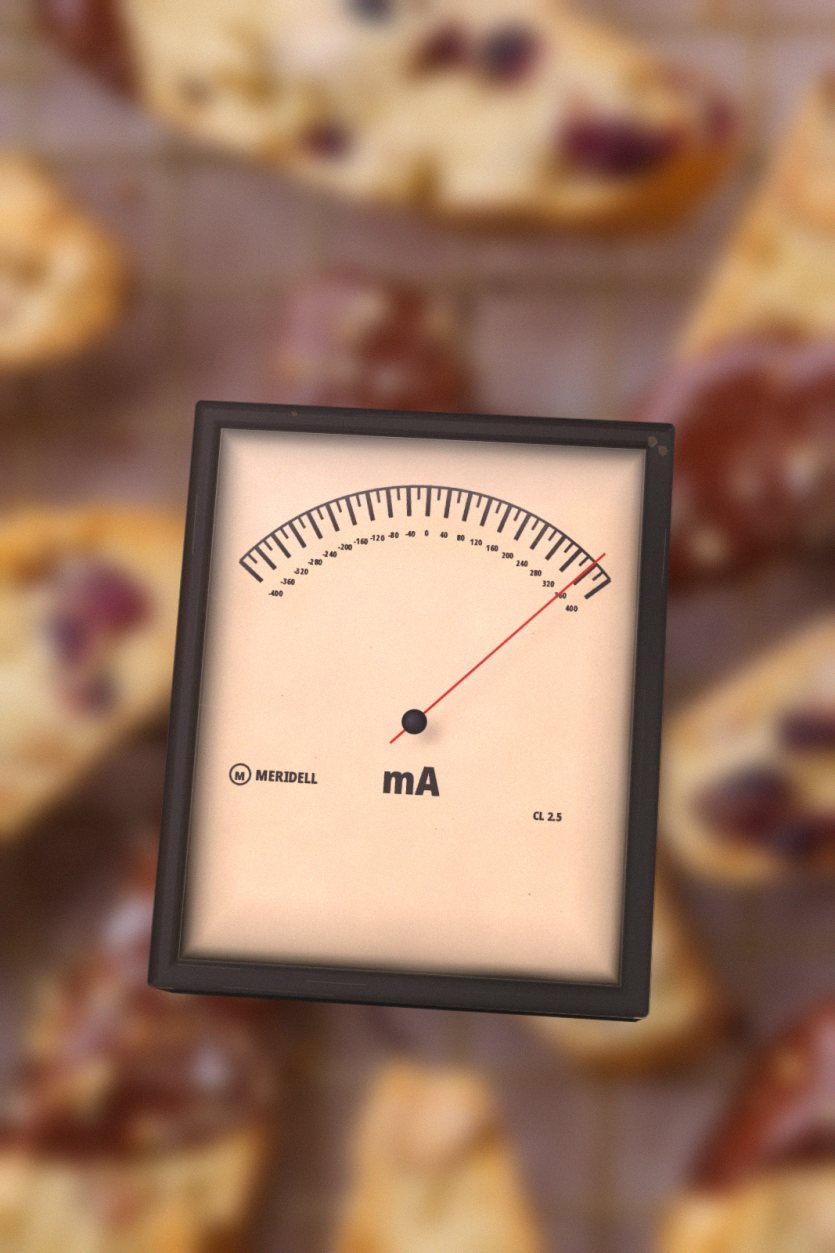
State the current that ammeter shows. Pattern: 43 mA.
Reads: 360 mA
